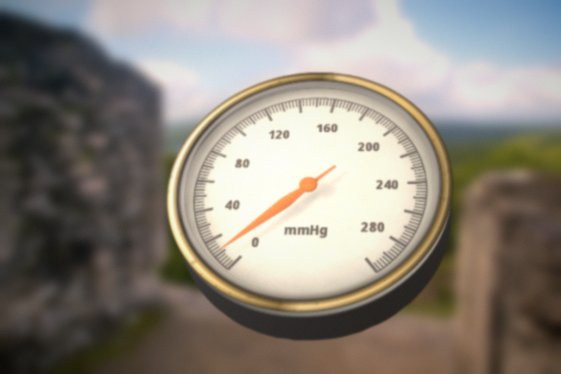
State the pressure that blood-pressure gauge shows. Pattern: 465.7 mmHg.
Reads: 10 mmHg
